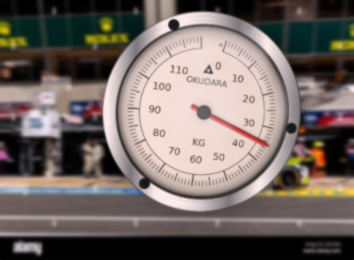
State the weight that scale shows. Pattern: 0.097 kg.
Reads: 35 kg
